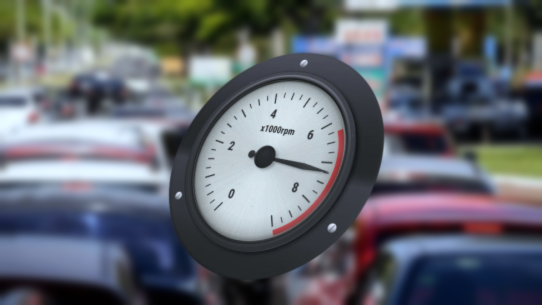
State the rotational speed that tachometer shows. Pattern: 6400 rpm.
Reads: 7250 rpm
